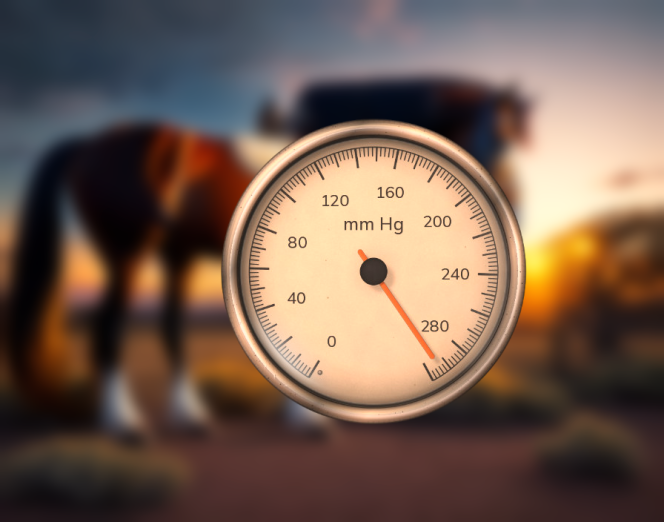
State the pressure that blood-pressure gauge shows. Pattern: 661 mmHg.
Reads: 294 mmHg
